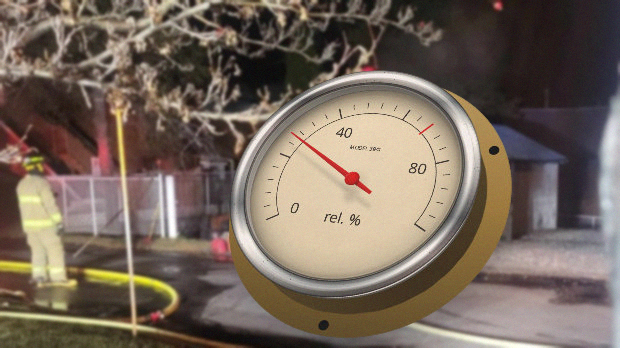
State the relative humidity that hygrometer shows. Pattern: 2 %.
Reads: 26 %
